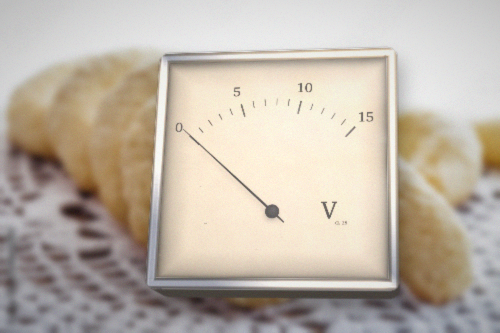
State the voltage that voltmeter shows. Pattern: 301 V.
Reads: 0 V
